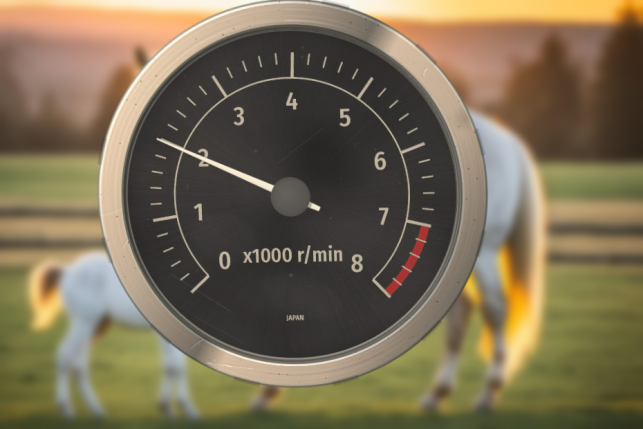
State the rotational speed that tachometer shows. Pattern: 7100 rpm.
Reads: 2000 rpm
